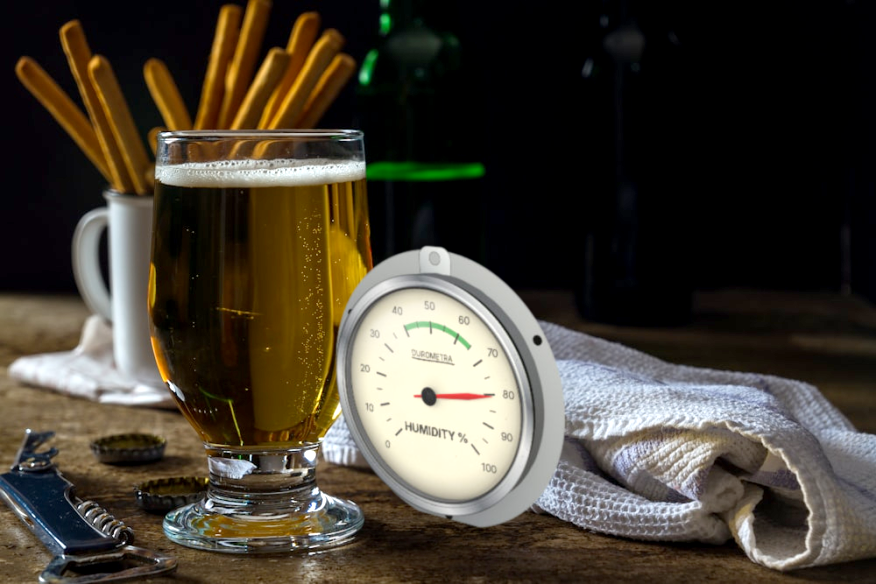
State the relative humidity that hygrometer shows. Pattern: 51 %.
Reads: 80 %
